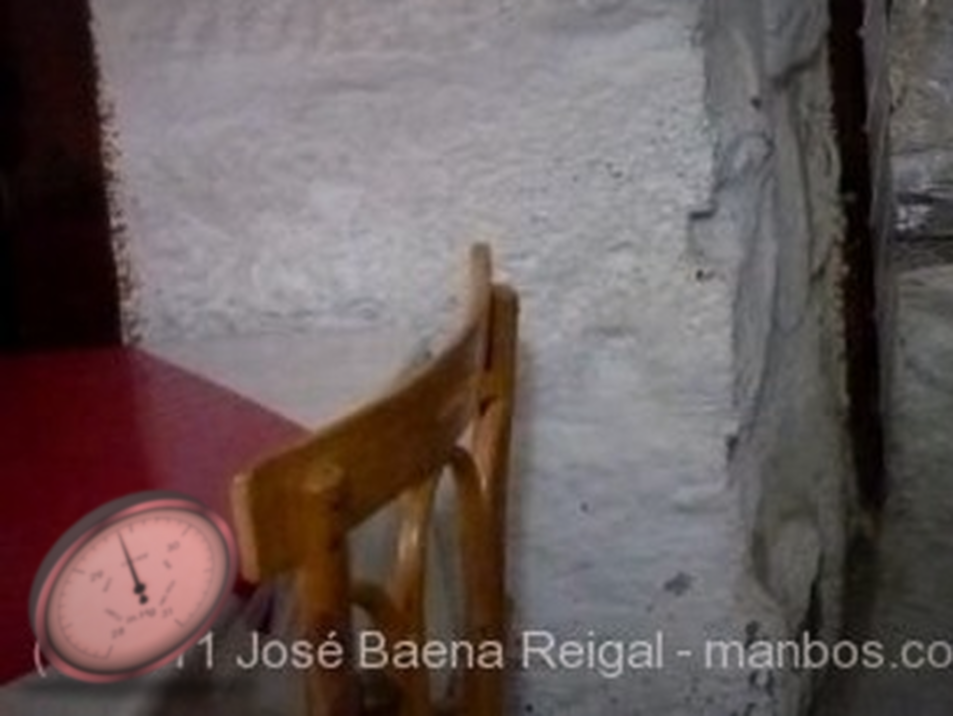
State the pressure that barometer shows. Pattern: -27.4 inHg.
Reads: 29.4 inHg
